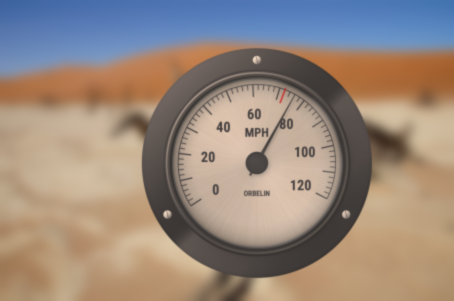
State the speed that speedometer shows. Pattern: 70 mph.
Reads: 76 mph
